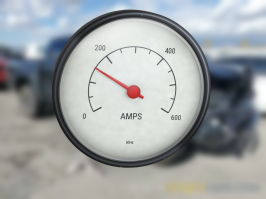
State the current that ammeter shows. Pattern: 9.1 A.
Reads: 150 A
